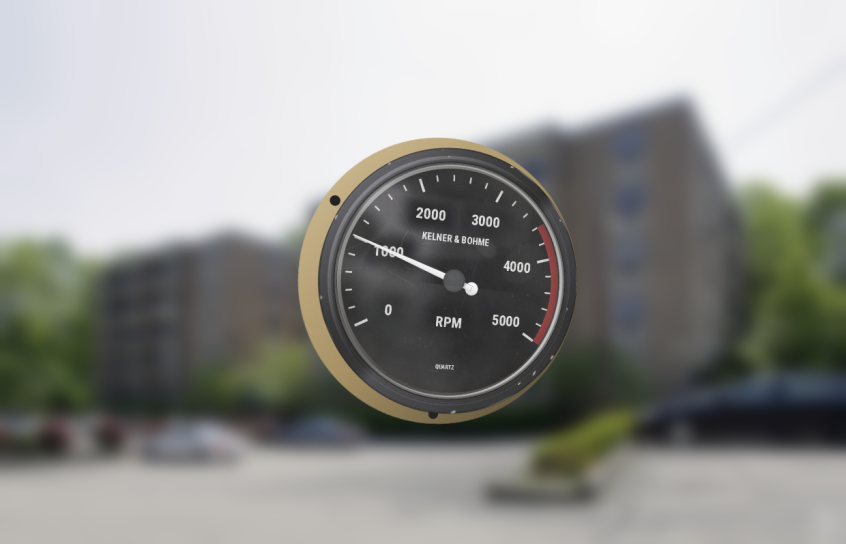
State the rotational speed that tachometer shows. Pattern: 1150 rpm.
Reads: 1000 rpm
